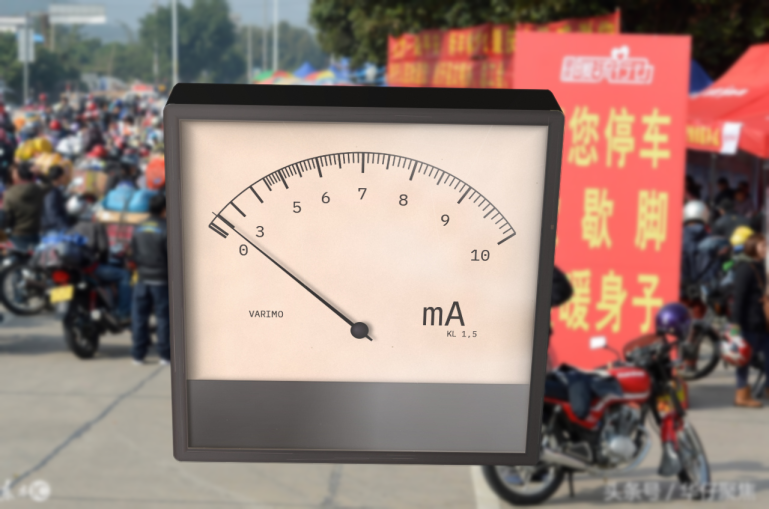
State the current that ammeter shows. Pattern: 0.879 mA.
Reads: 2 mA
